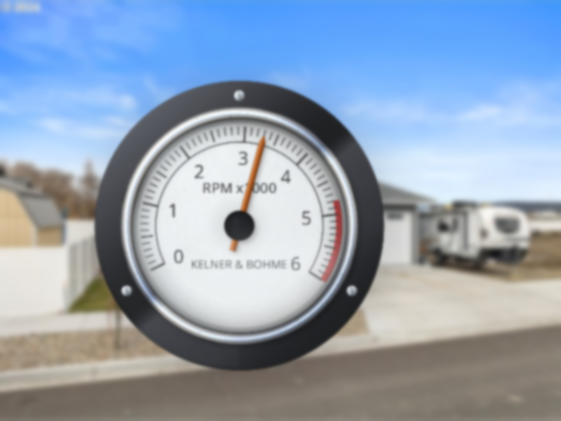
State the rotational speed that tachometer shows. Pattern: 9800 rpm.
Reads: 3300 rpm
